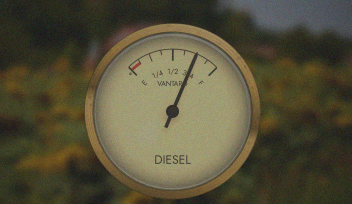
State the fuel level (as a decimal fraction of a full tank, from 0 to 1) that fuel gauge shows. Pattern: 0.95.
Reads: 0.75
